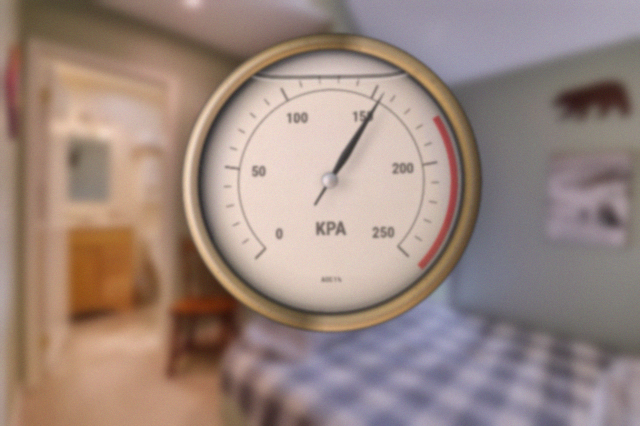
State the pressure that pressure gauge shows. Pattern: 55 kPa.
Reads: 155 kPa
